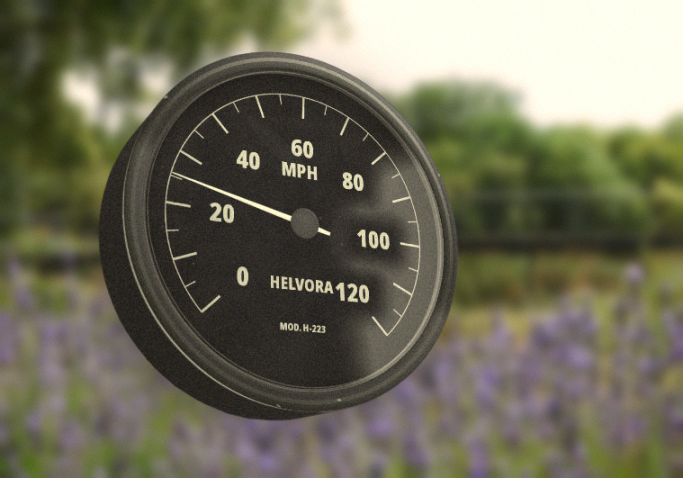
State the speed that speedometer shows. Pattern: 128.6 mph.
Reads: 25 mph
